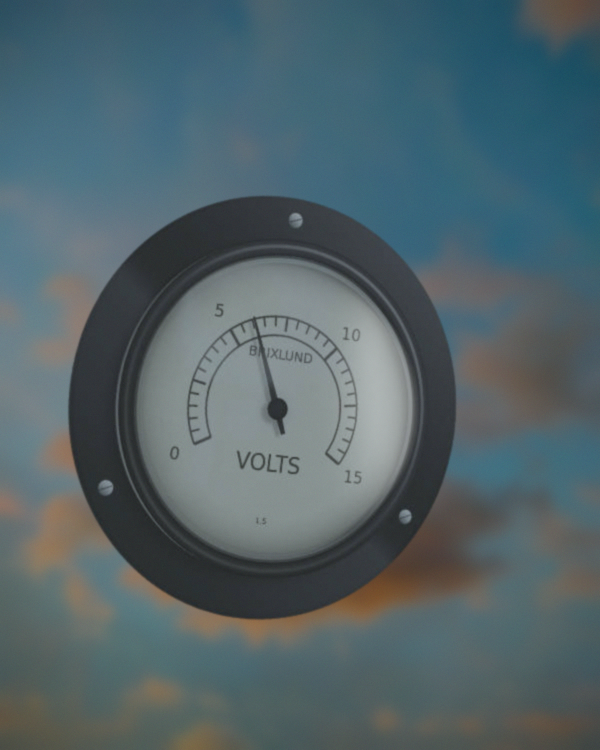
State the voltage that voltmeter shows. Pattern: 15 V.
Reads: 6 V
